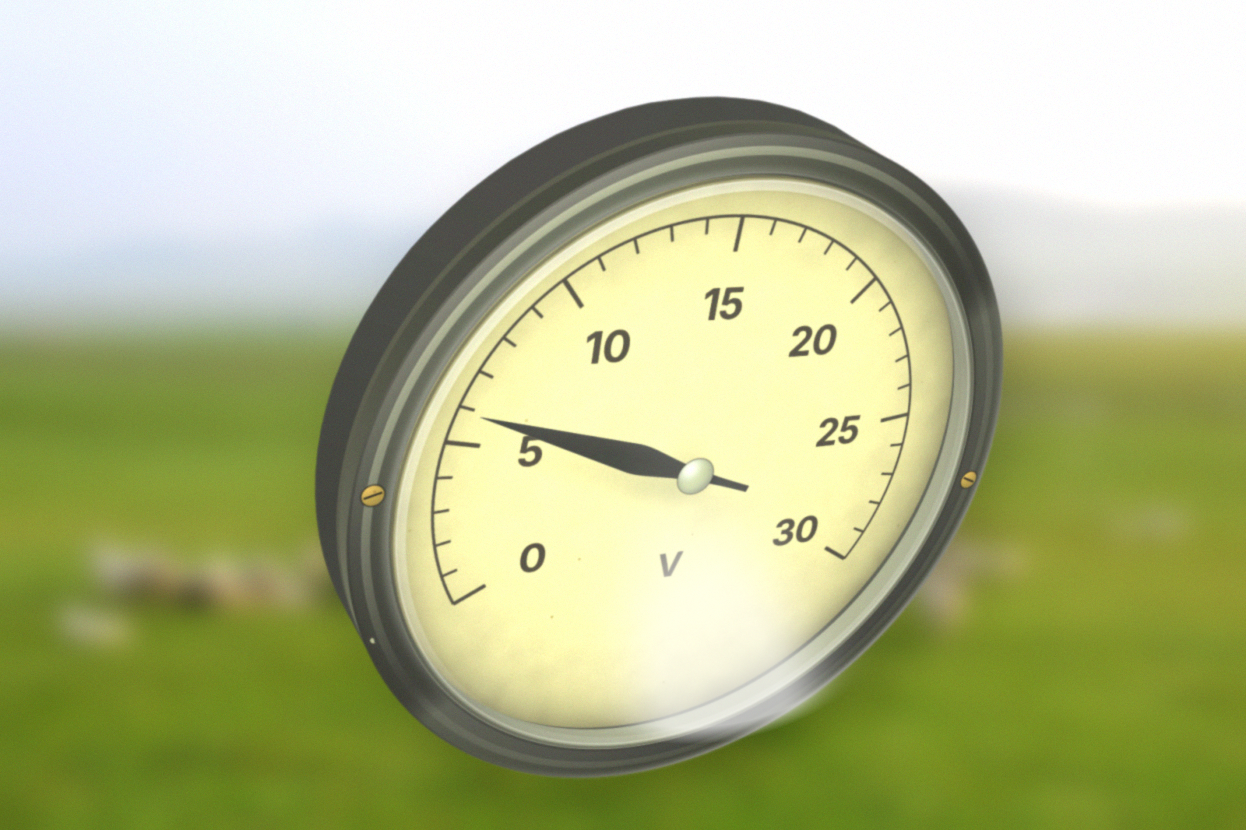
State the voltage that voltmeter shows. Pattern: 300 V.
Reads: 6 V
